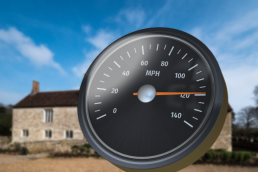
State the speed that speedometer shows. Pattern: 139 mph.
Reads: 120 mph
